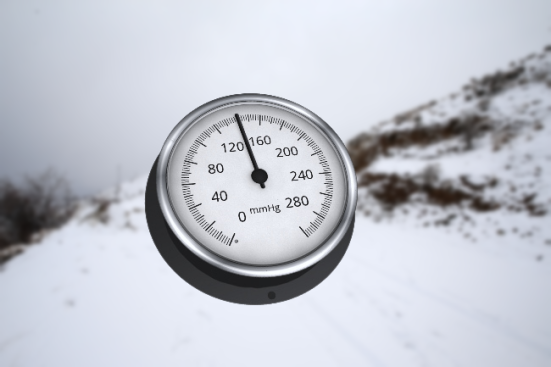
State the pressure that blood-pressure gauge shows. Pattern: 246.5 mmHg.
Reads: 140 mmHg
